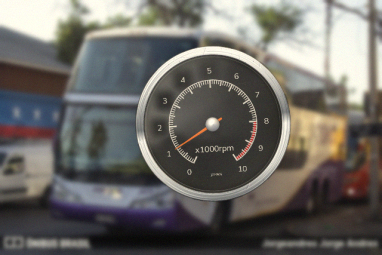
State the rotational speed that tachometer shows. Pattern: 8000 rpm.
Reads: 1000 rpm
